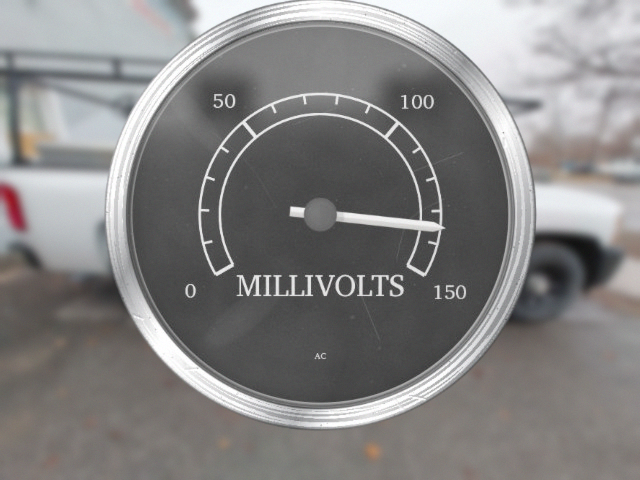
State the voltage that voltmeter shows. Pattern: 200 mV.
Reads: 135 mV
